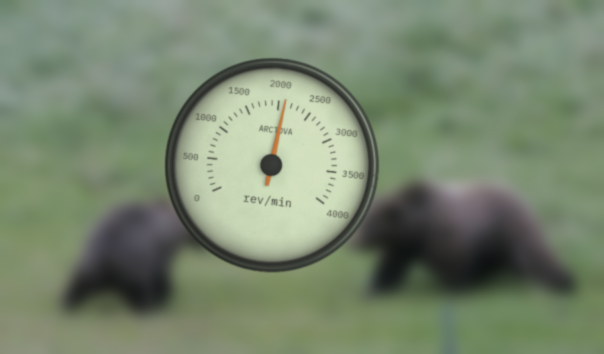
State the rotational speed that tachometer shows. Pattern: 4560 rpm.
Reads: 2100 rpm
